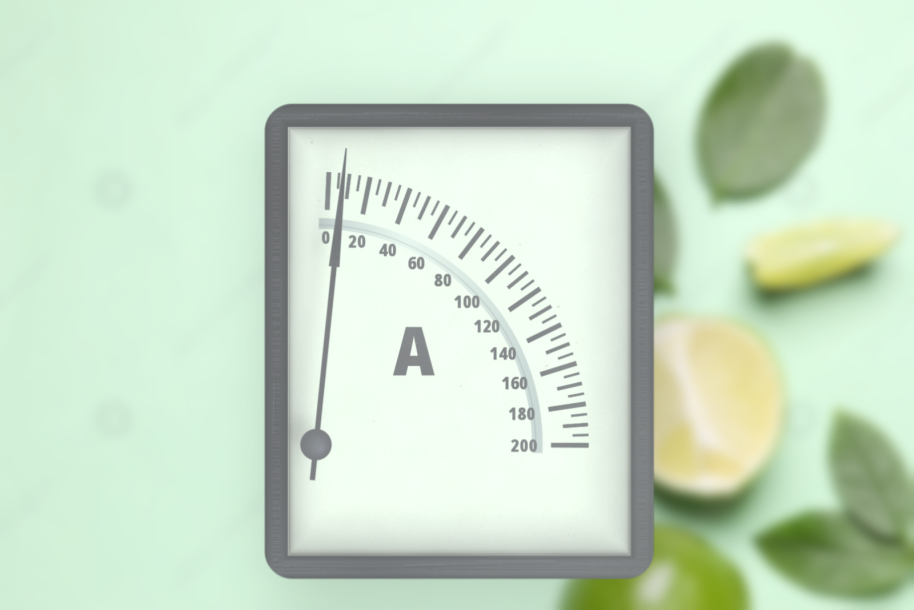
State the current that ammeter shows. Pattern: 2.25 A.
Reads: 7.5 A
